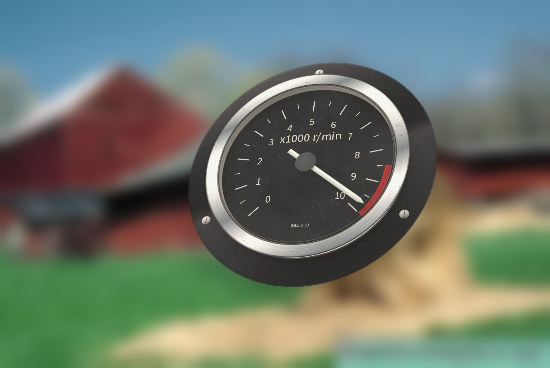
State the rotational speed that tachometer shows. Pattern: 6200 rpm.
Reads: 9750 rpm
